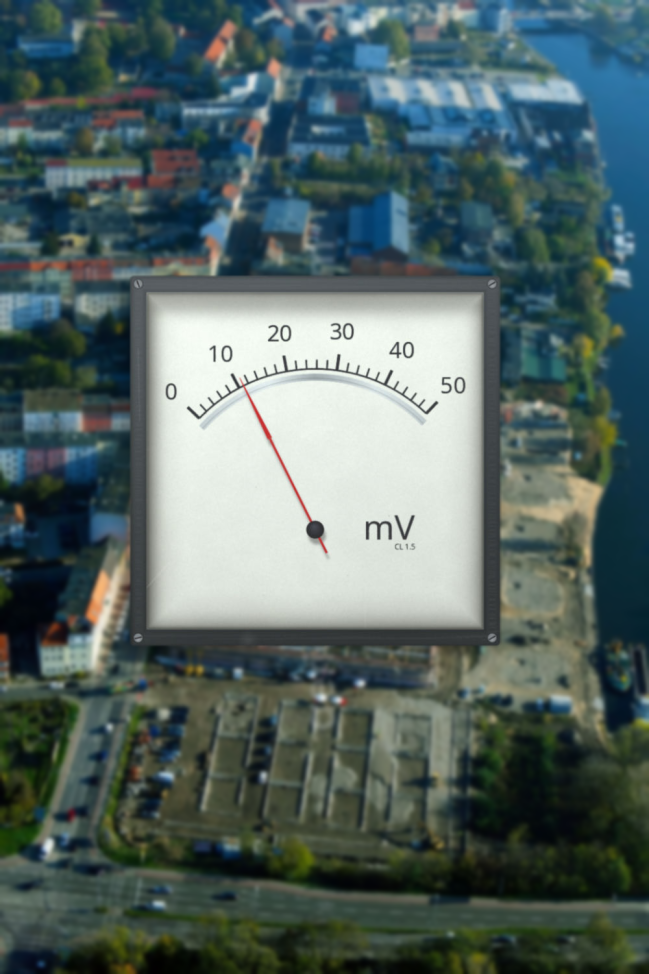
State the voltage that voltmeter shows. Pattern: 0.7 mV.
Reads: 11 mV
